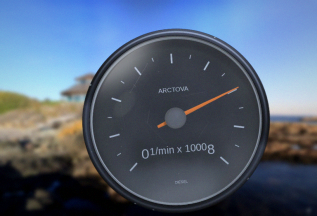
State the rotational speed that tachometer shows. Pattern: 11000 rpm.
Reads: 6000 rpm
